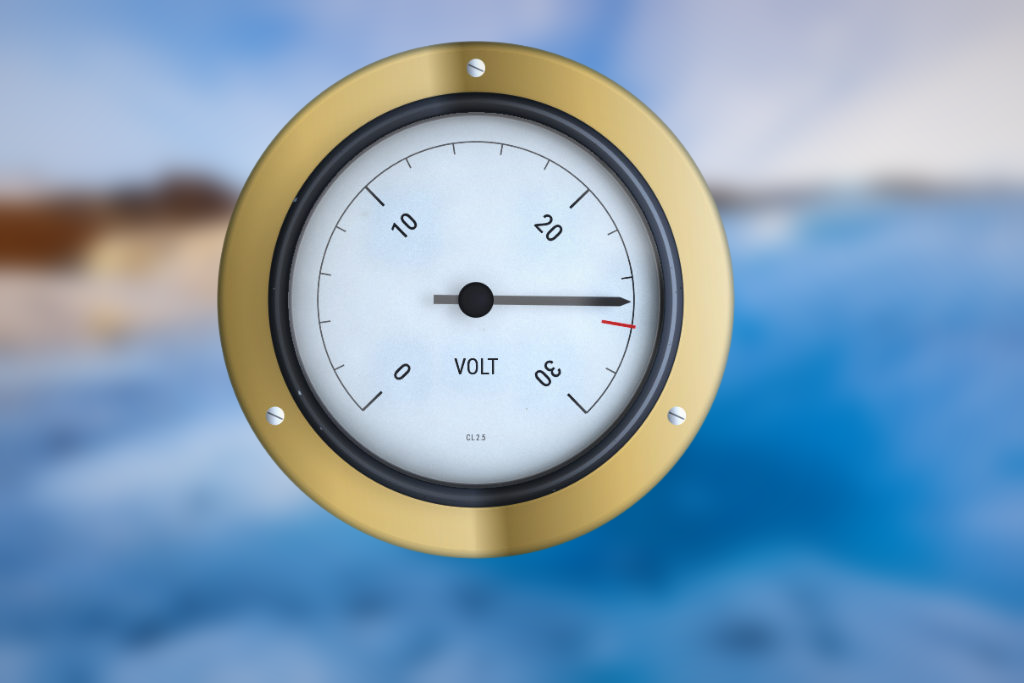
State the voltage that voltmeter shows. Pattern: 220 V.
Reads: 25 V
